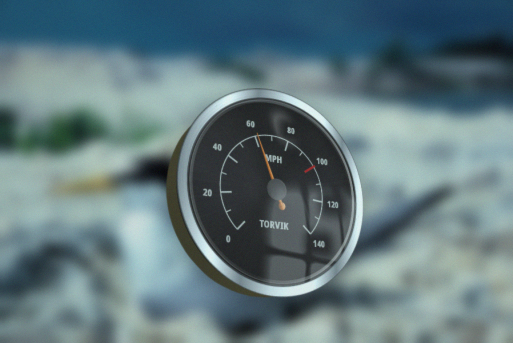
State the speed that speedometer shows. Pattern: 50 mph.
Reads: 60 mph
